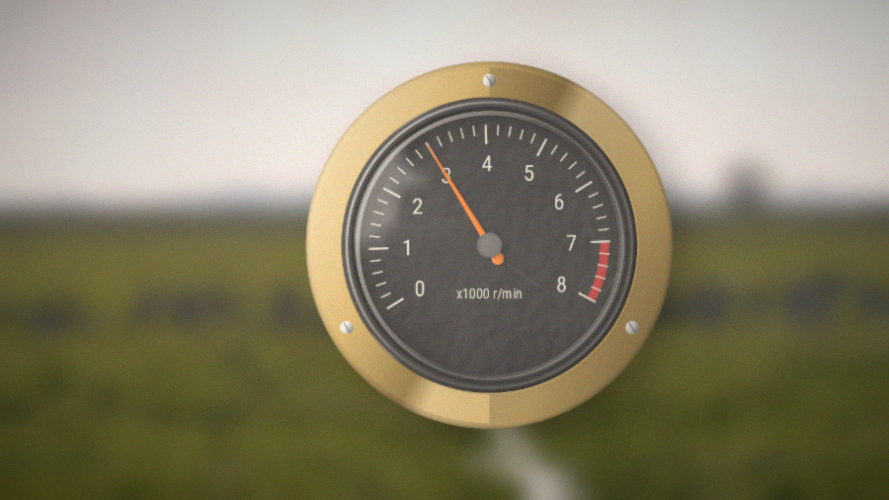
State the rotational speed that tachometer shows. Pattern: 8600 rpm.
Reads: 3000 rpm
